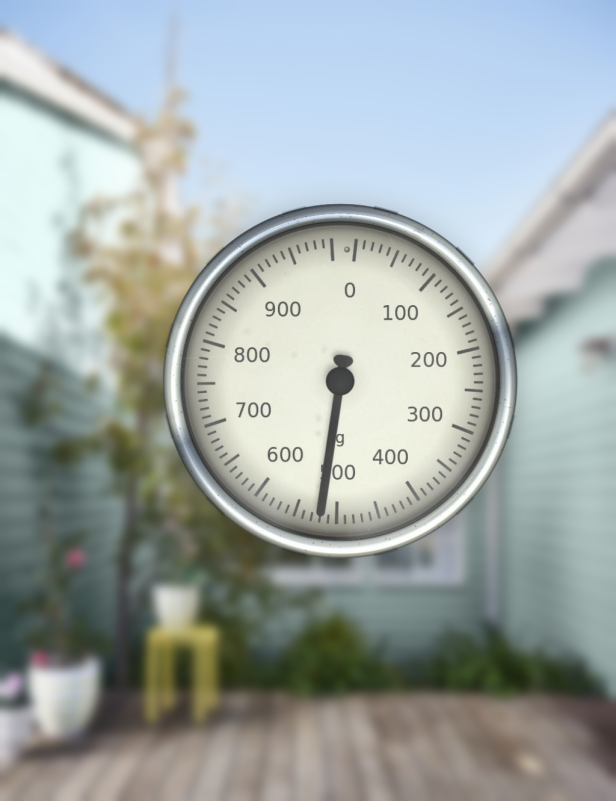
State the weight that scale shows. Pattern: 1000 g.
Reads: 520 g
